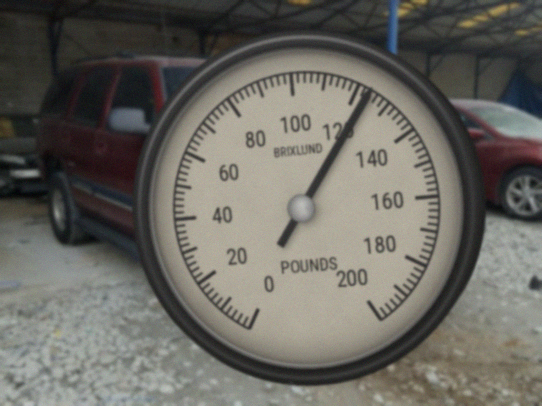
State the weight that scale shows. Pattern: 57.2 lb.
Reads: 124 lb
